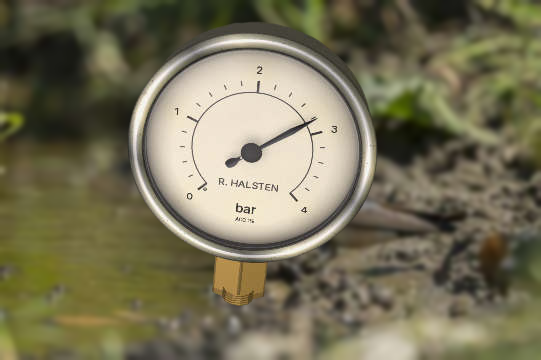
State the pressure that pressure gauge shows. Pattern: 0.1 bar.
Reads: 2.8 bar
